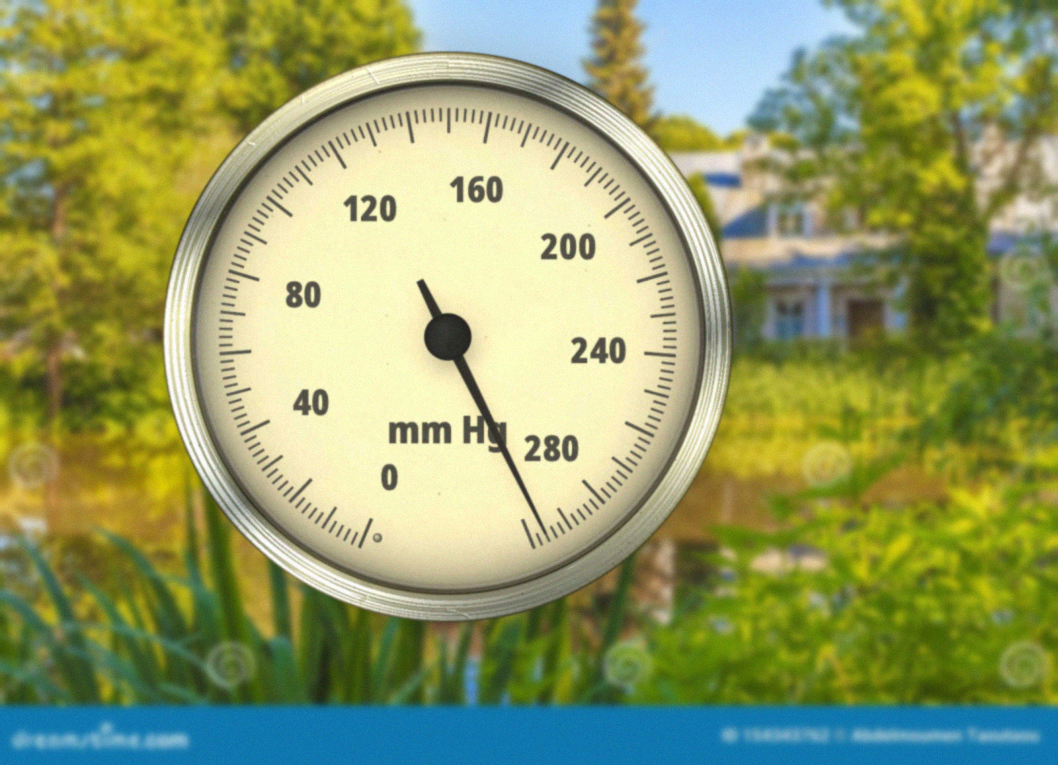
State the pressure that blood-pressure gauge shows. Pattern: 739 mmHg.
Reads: 296 mmHg
